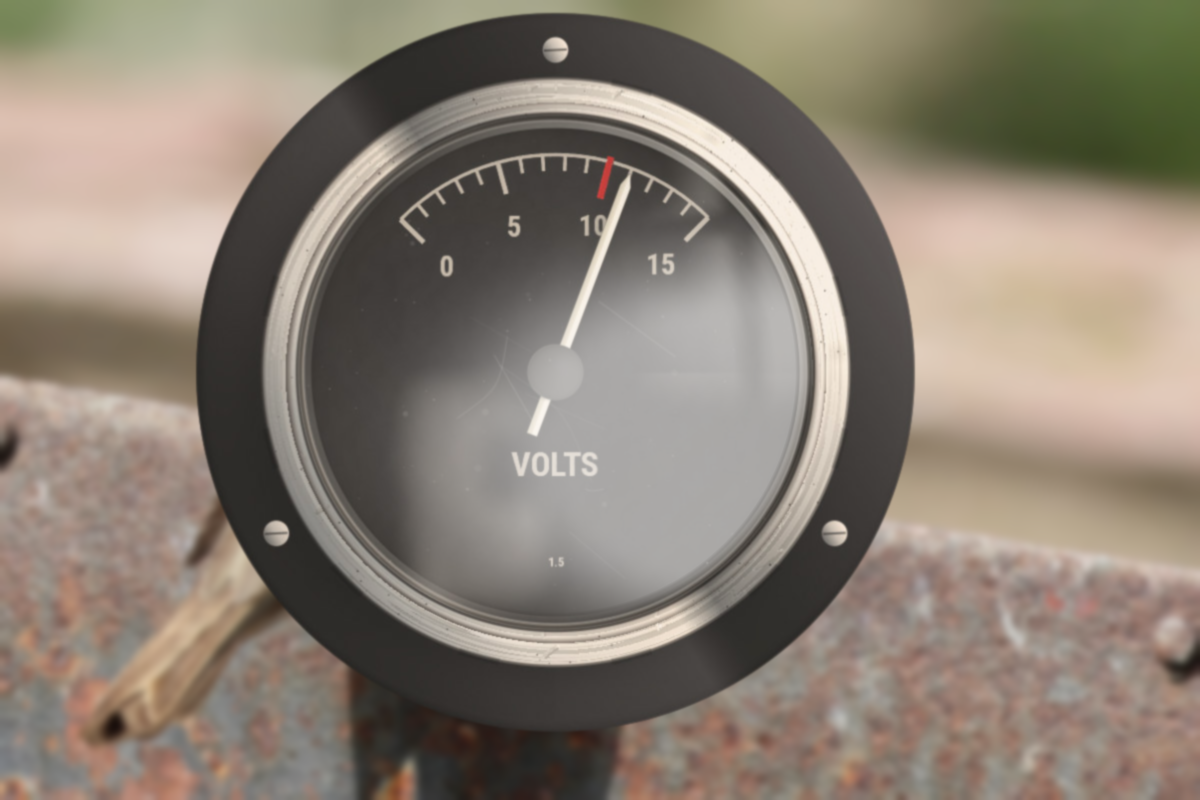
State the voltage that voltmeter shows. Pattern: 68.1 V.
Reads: 11 V
